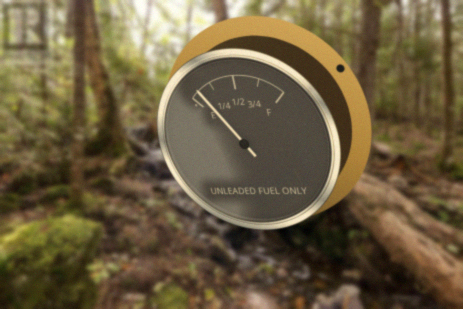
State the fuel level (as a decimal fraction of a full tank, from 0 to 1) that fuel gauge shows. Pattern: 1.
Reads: 0.125
